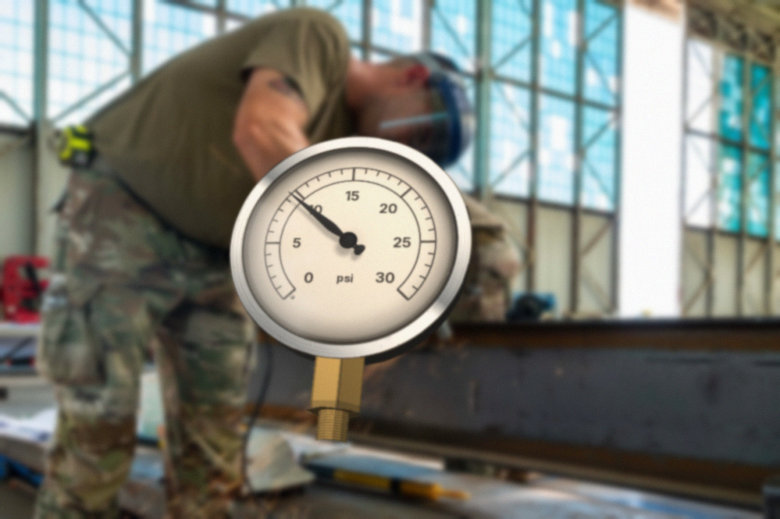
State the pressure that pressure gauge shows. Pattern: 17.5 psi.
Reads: 9.5 psi
